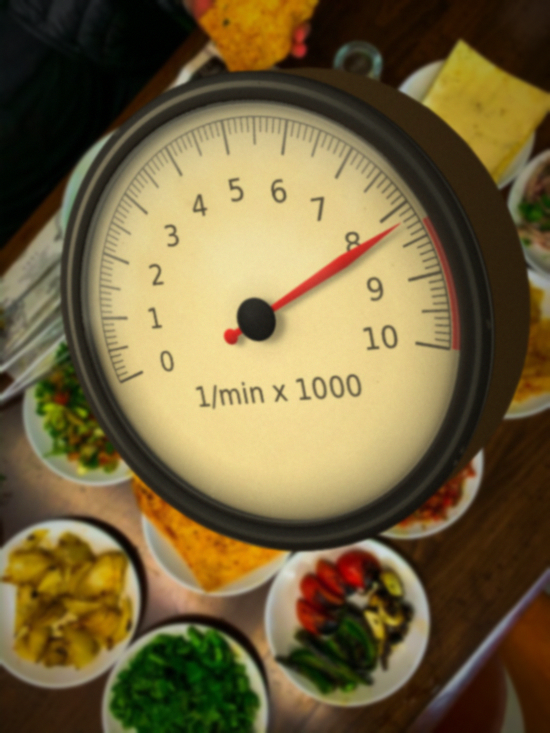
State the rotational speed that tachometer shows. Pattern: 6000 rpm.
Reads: 8200 rpm
